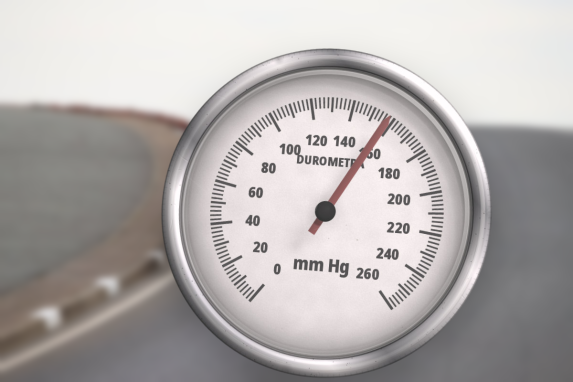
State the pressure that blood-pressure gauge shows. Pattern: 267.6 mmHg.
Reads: 158 mmHg
